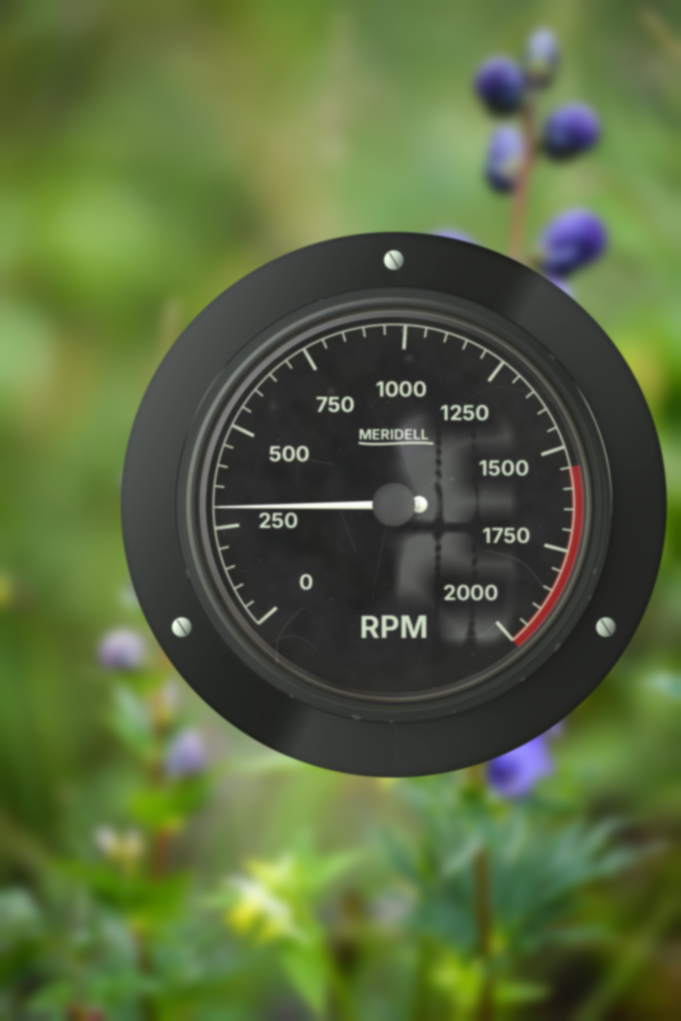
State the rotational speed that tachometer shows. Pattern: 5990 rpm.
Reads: 300 rpm
